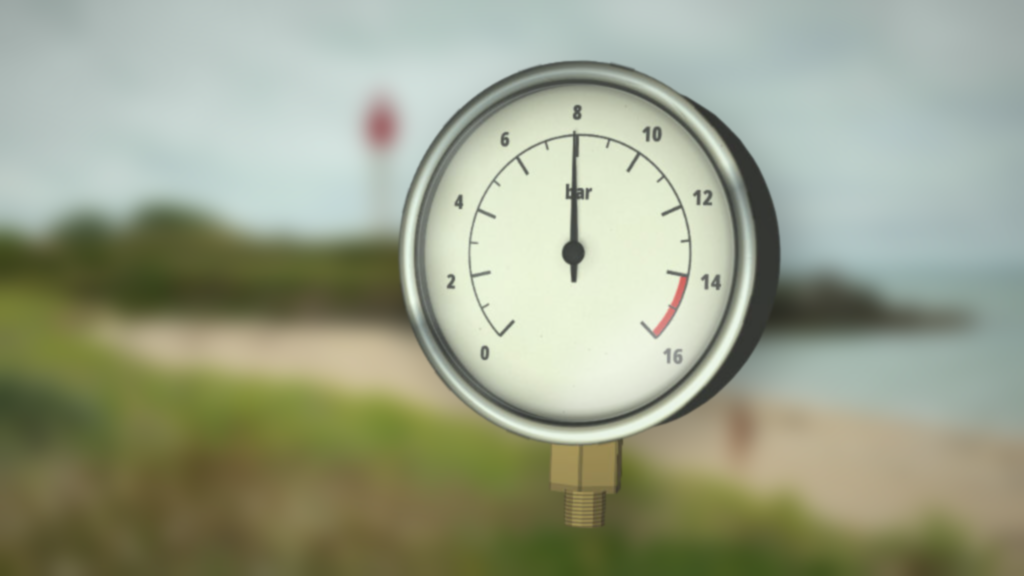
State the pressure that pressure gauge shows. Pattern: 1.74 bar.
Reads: 8 bar
